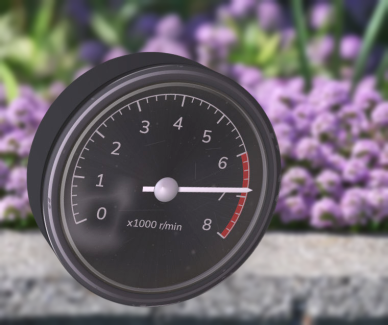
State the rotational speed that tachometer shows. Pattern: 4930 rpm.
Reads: 6800 rpm
